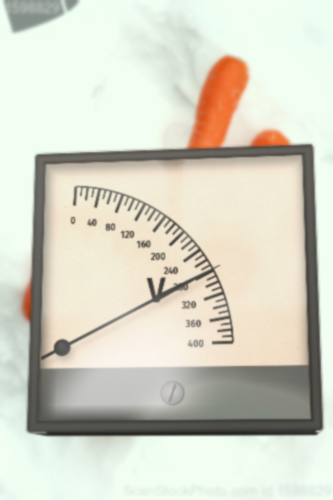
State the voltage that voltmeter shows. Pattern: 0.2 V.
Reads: 280 V
